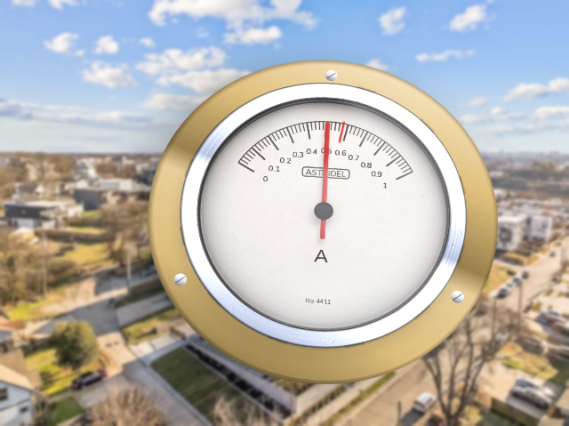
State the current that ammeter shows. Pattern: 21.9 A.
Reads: 0.5 A
